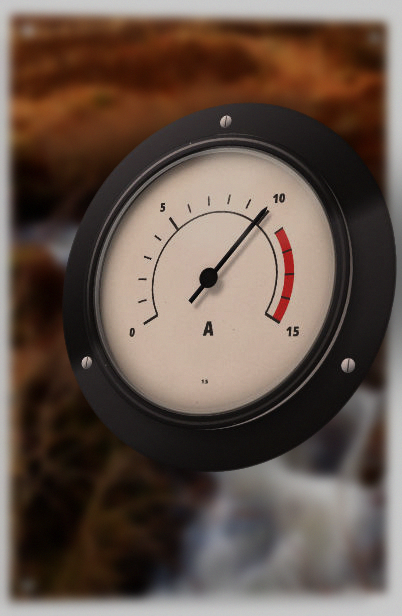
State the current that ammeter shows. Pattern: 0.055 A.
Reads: 10 A
